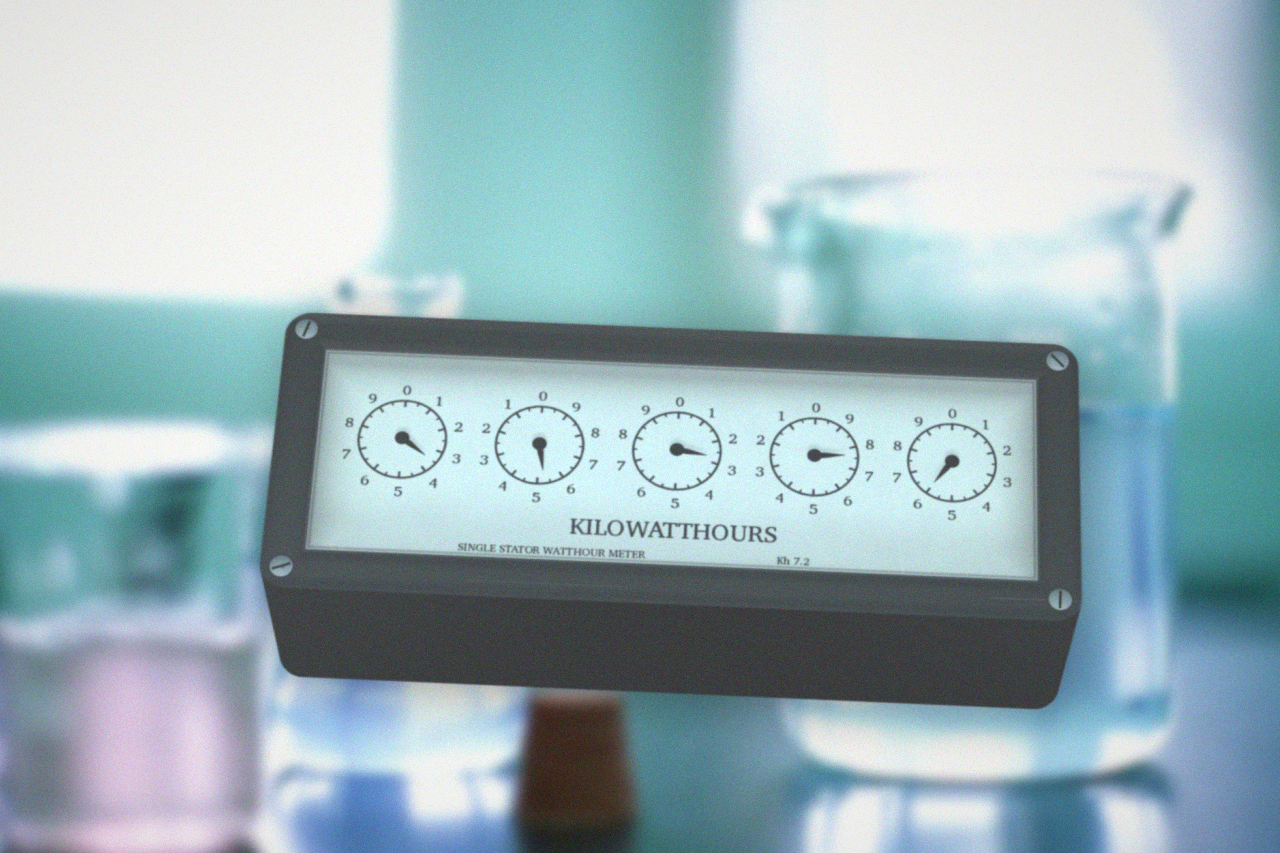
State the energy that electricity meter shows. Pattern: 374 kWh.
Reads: 35276 kWh
